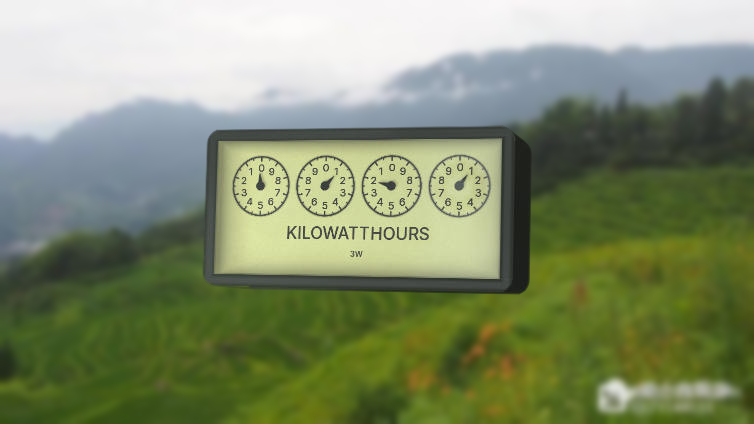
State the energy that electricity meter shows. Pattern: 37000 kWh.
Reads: 121 kWh
